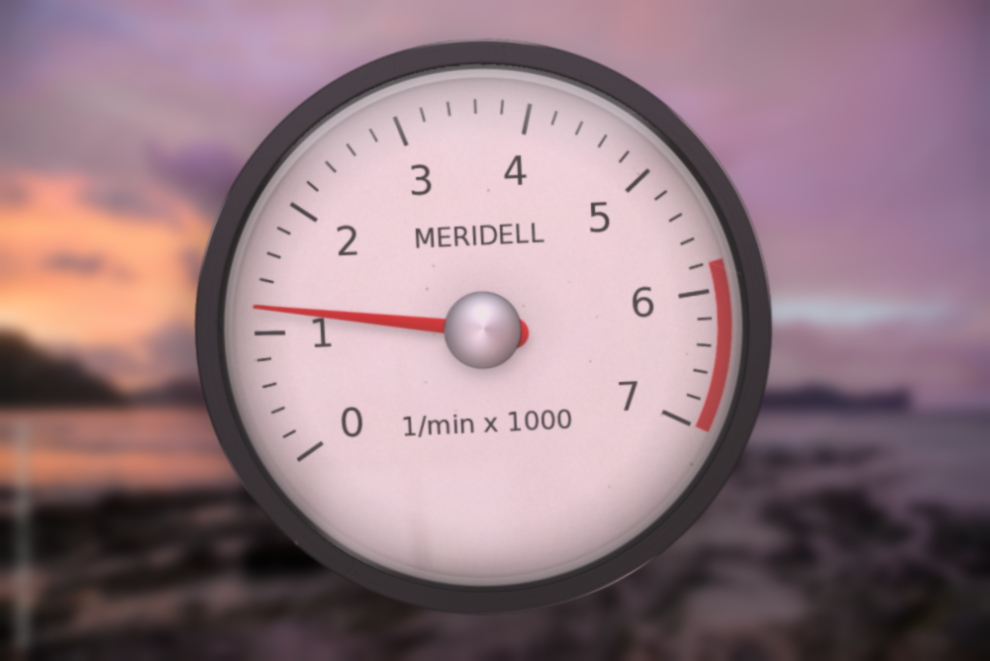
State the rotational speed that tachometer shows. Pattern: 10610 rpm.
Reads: 1200 rpm
